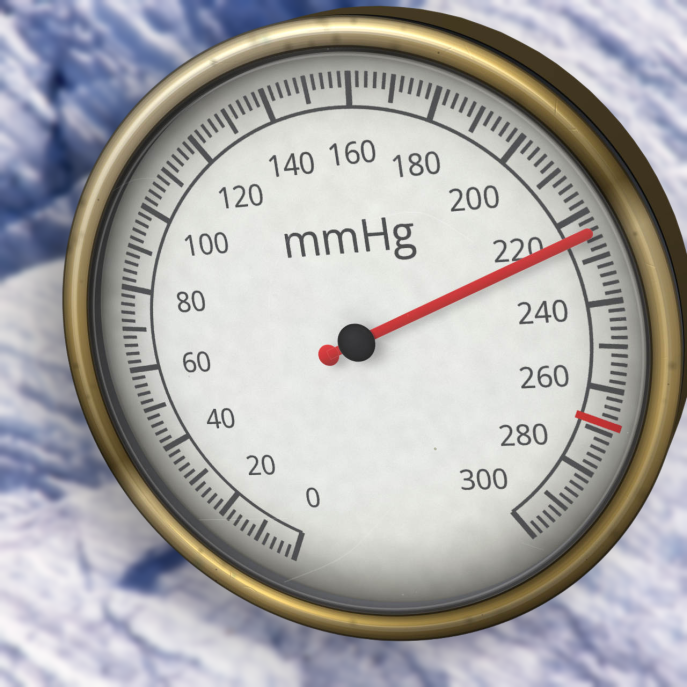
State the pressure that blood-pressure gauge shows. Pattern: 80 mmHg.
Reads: 224 mmHg
